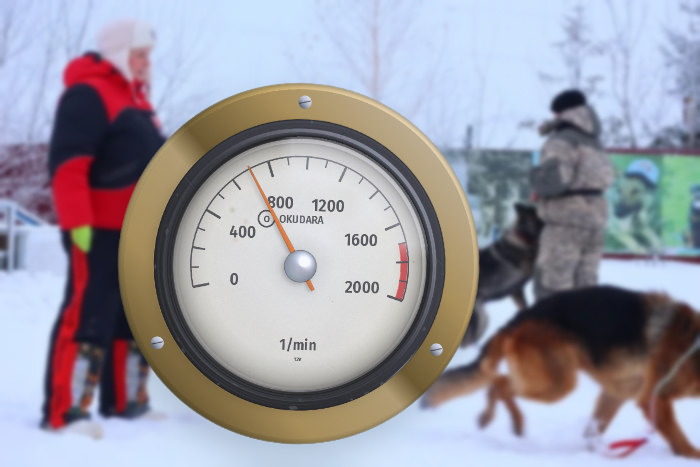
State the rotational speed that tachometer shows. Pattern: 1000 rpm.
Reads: 700 rpm
